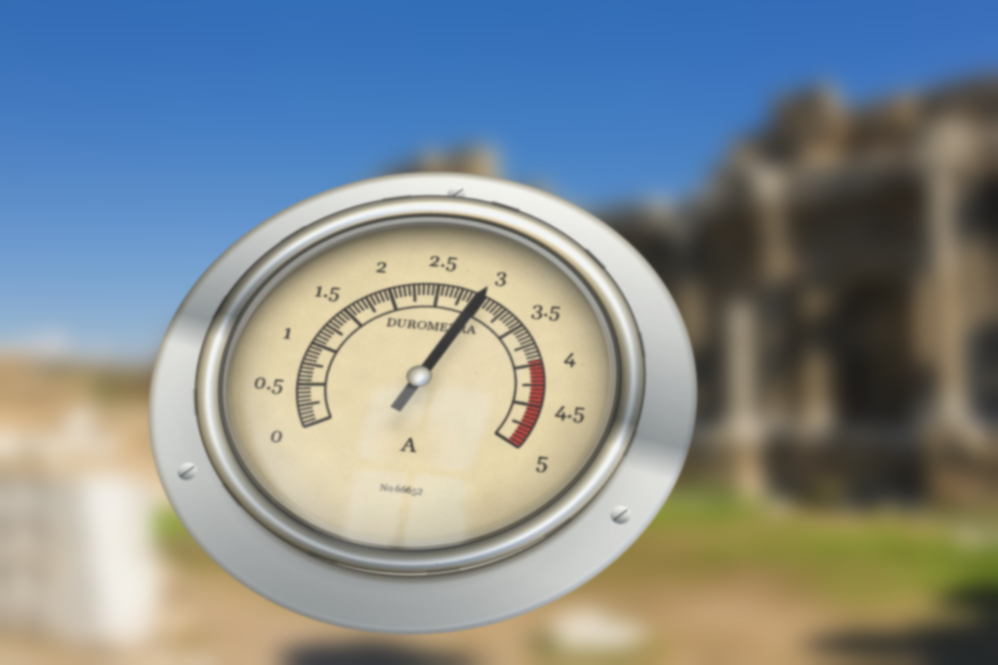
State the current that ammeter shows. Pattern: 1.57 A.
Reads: 3 A
